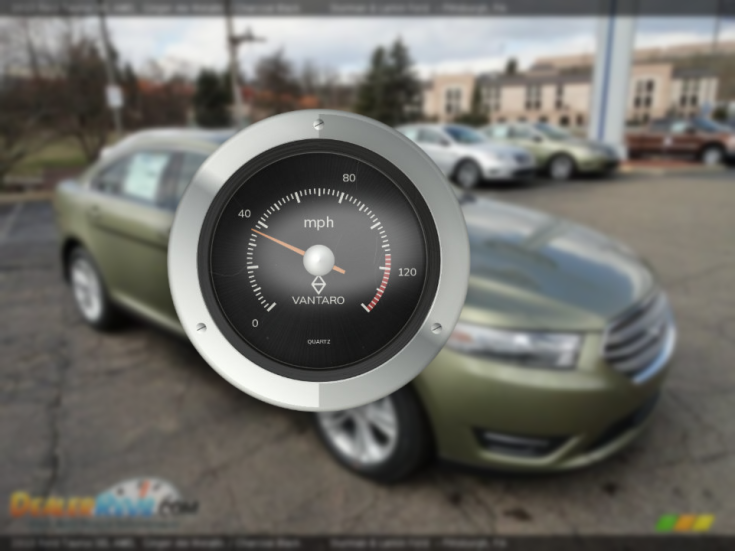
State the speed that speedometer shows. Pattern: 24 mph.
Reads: 36 mph
